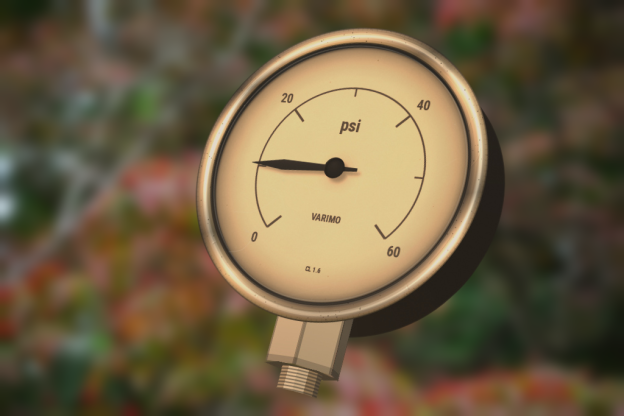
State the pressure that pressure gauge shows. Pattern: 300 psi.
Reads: 10 psi
